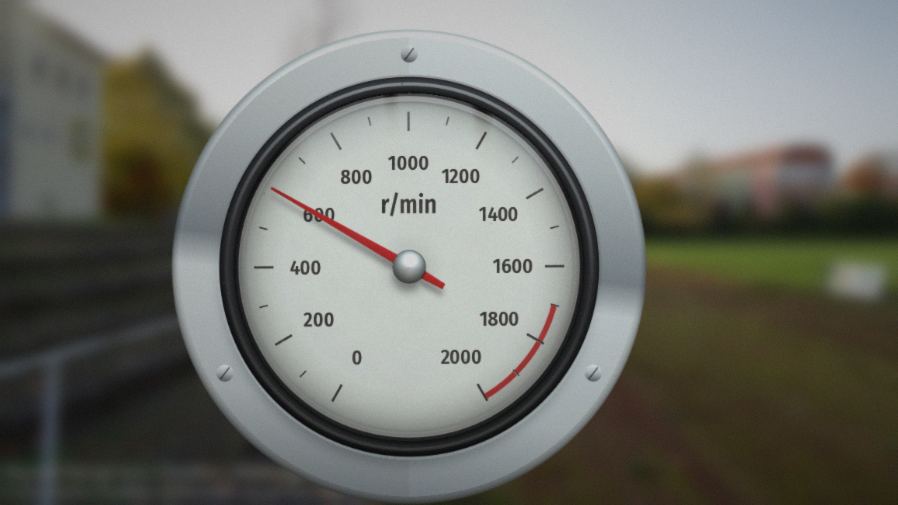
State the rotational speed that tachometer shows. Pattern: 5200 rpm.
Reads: 600 rpm
